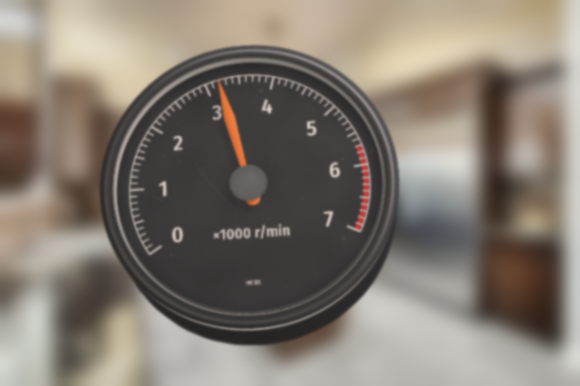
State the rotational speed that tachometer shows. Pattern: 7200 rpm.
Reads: 3200 rpm
